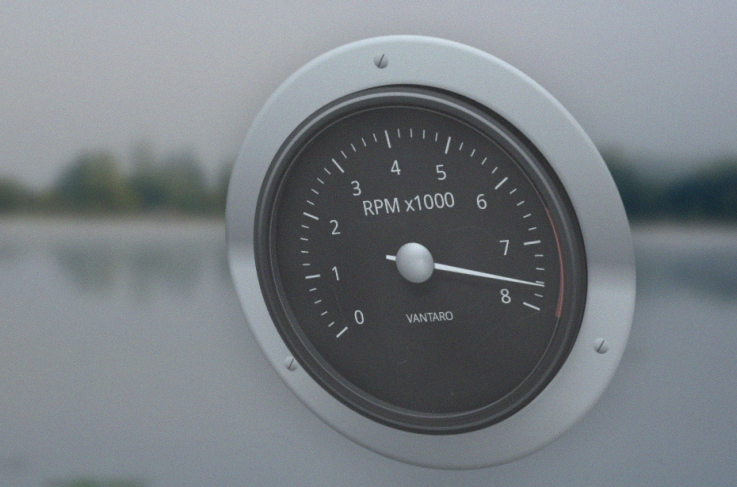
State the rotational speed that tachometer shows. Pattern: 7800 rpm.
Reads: 7600 rpm
